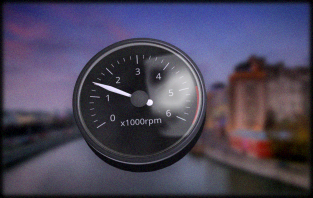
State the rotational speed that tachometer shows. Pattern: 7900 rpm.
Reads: 1400 rpm
